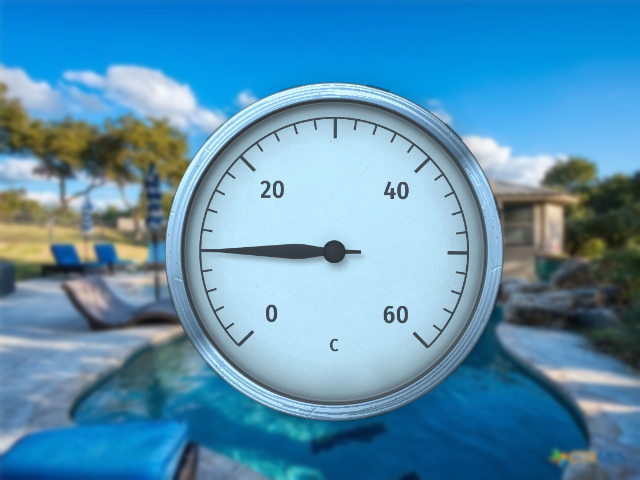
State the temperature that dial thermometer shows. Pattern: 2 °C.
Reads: 10 °C
